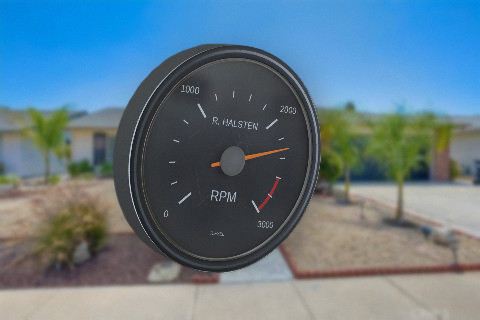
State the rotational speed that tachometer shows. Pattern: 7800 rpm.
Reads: 2300 rpm
